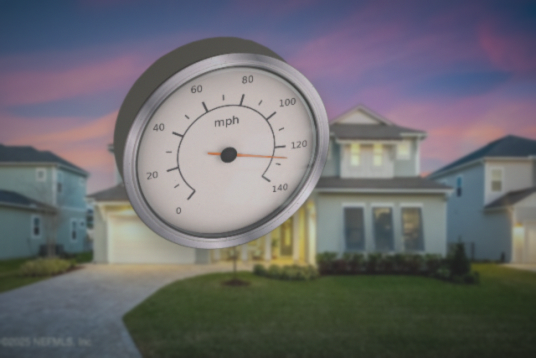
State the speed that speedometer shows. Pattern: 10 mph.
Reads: 125 mph
